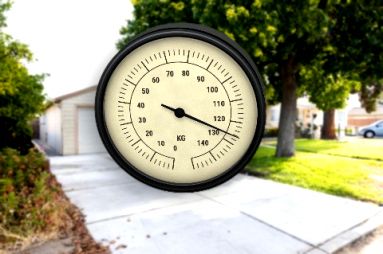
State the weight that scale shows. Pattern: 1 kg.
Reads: 126 kg
